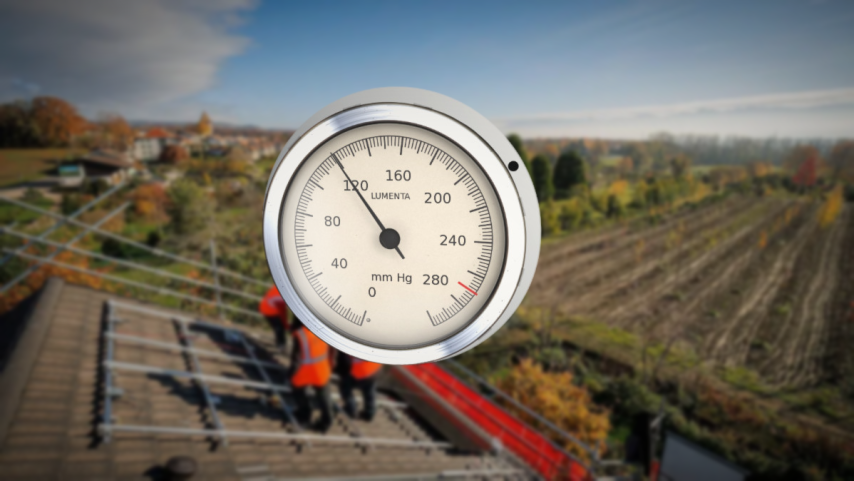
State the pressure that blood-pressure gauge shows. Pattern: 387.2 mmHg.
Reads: 120 mmHg
